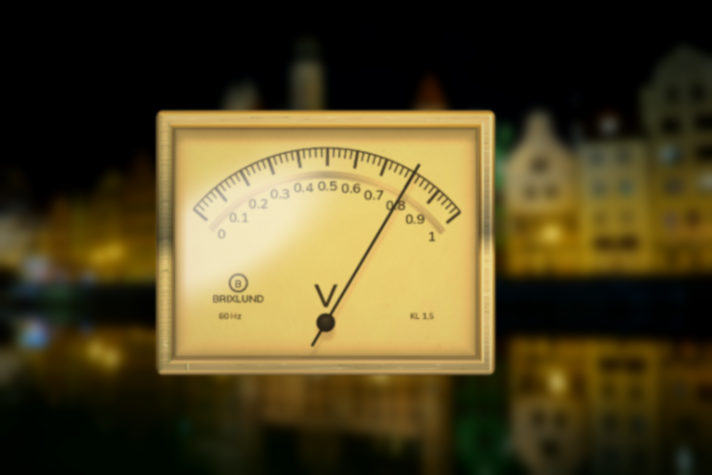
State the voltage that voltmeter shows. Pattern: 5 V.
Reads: 0.8 V
